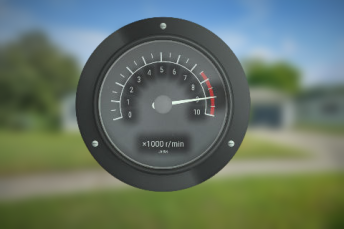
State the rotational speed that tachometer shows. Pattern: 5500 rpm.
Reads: 9000 rpm
